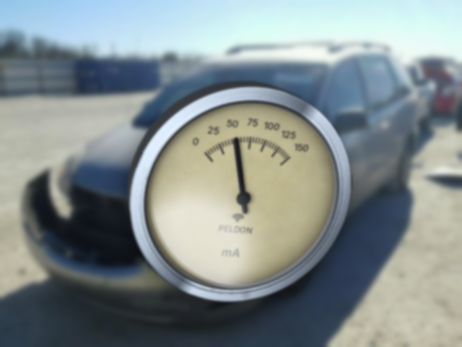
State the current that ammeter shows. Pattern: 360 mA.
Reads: 50 mA
